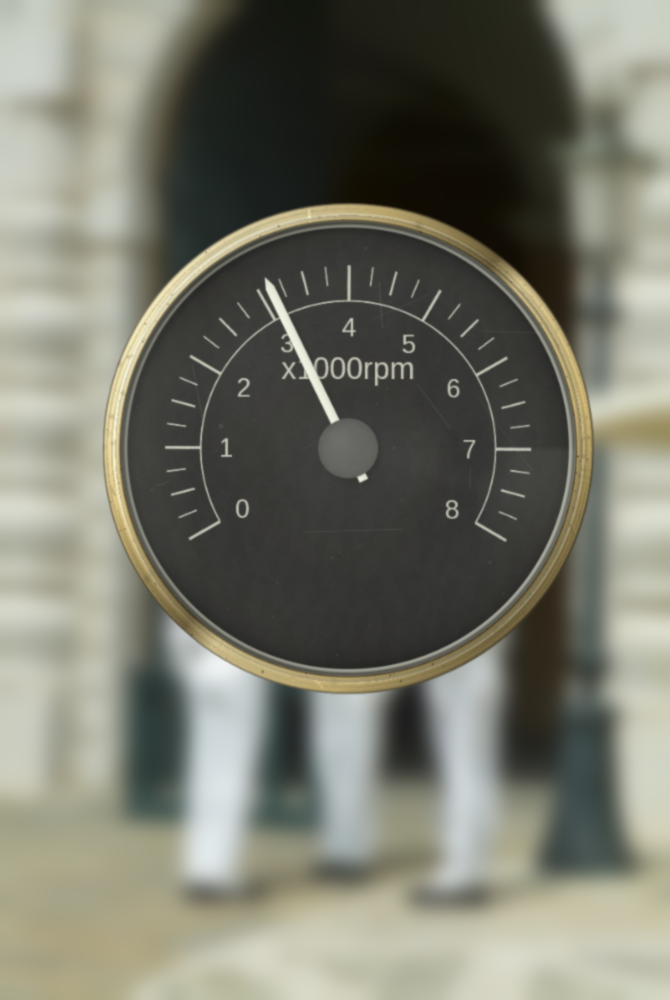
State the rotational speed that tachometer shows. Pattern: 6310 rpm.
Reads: 3125 rpm
